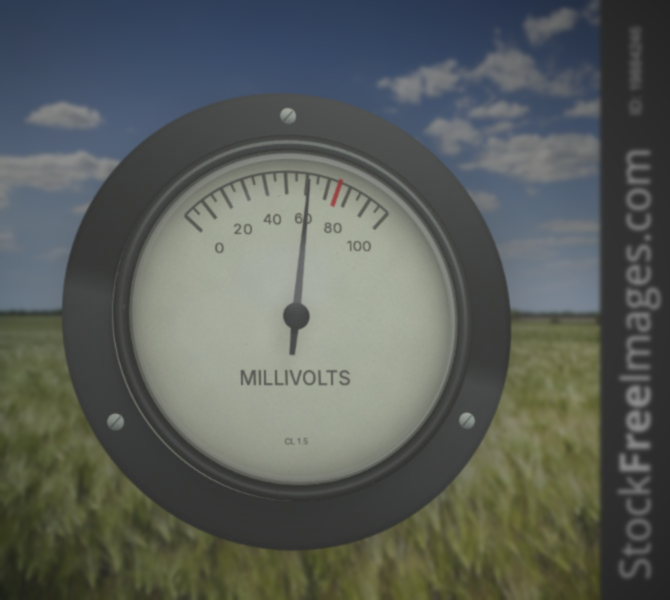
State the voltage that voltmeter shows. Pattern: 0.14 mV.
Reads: 60 mV
